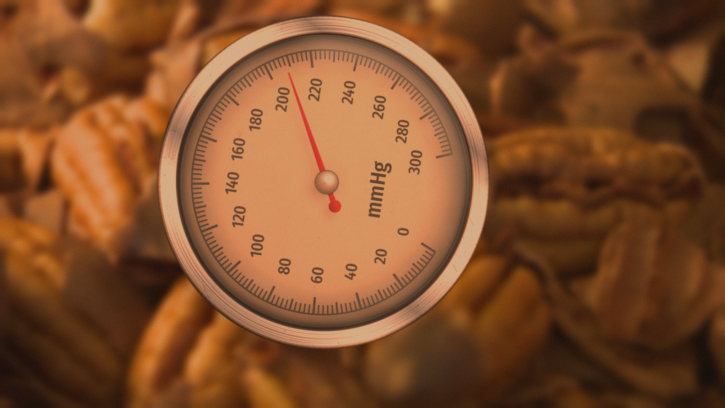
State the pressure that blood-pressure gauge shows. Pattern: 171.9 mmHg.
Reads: 208 mmHg
